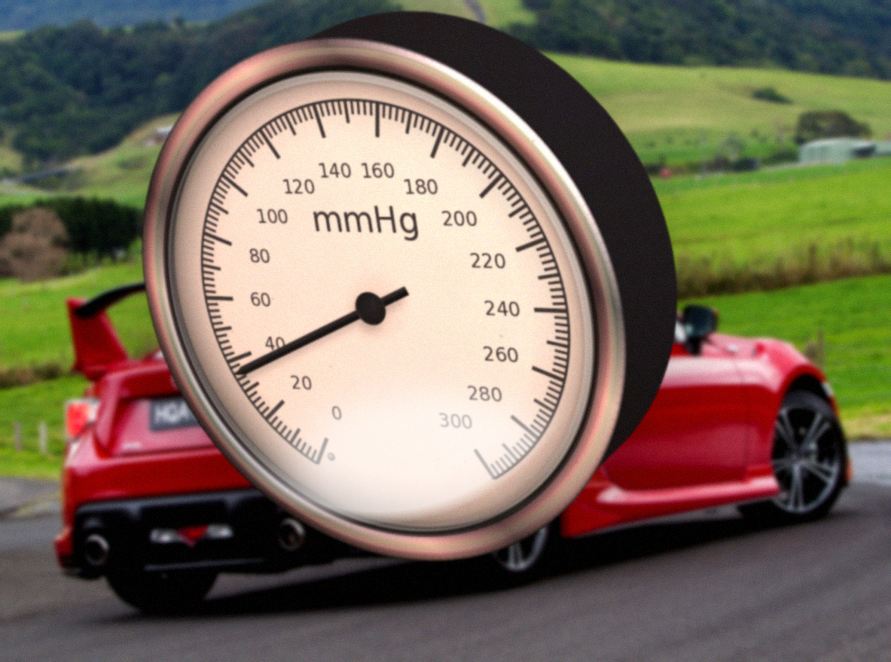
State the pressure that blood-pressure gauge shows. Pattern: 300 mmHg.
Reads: 36 mmHg
